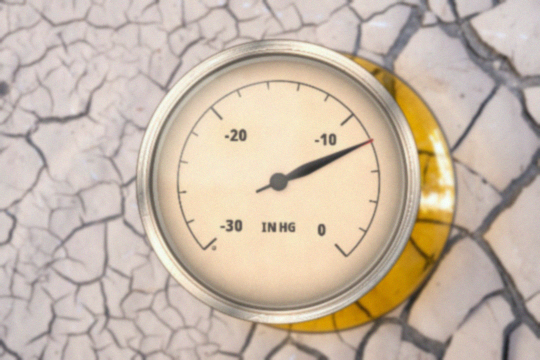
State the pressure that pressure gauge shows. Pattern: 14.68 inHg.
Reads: -8 inHg
